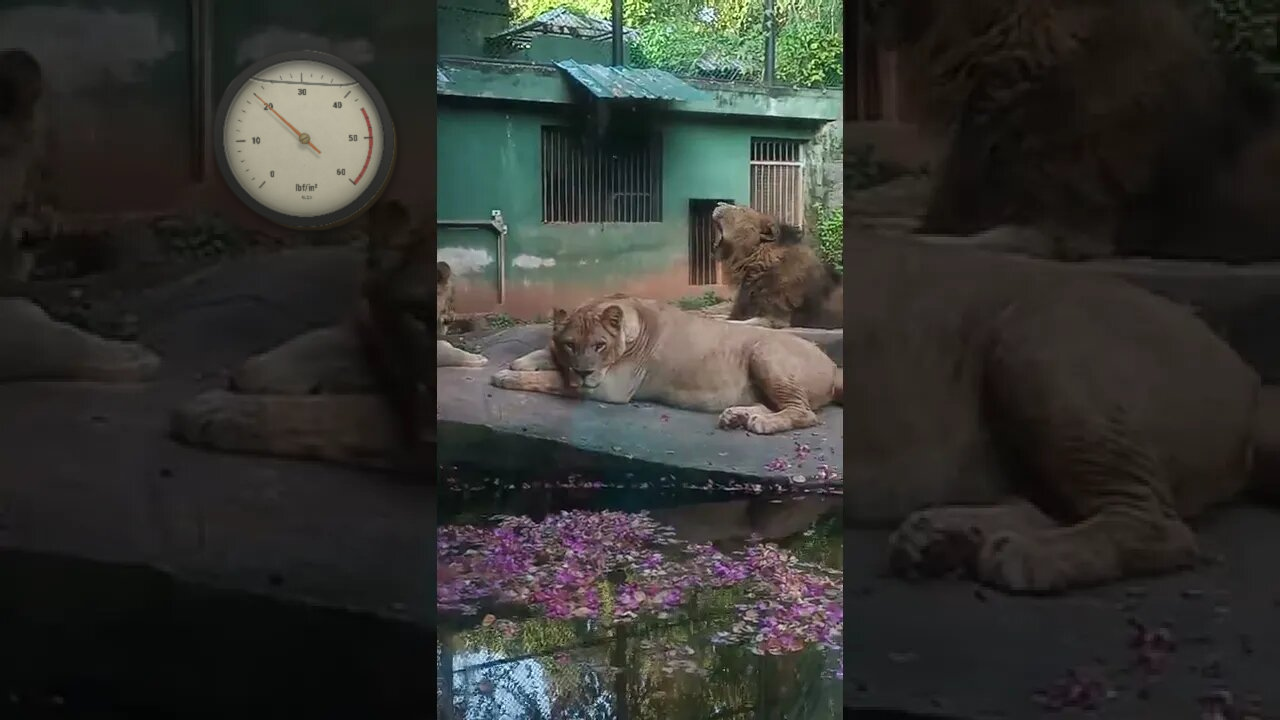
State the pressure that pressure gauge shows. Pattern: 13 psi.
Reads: 20 psi
